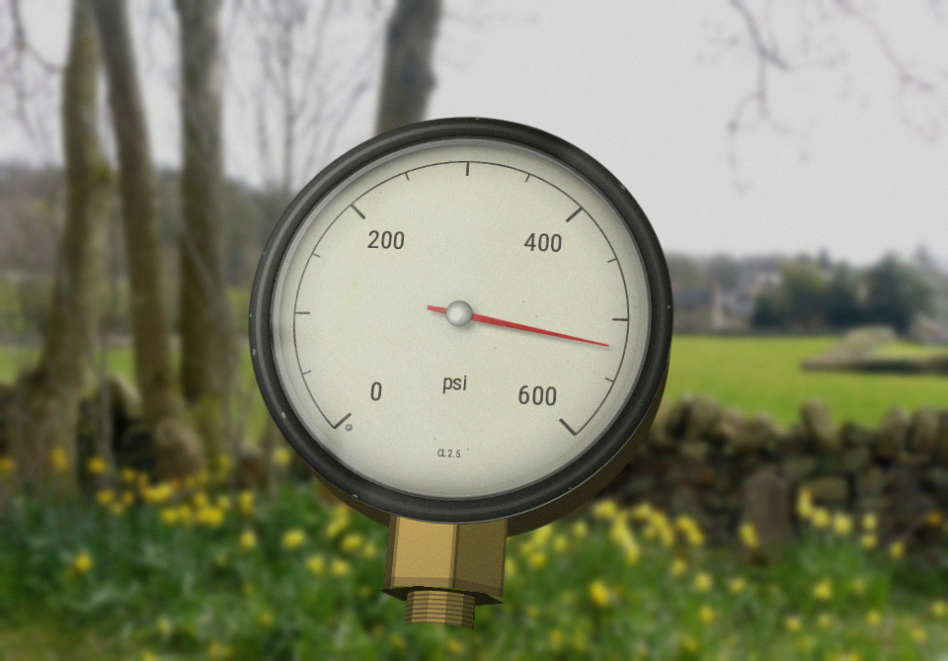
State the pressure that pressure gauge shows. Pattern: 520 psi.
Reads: 525 psi
